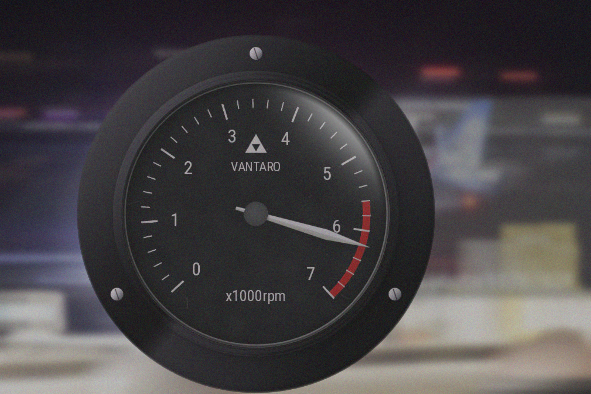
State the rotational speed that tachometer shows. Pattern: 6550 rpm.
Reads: 6200 rpm
